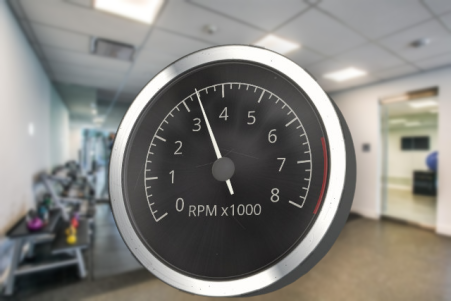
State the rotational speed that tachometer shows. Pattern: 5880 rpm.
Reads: 3400 rpm
